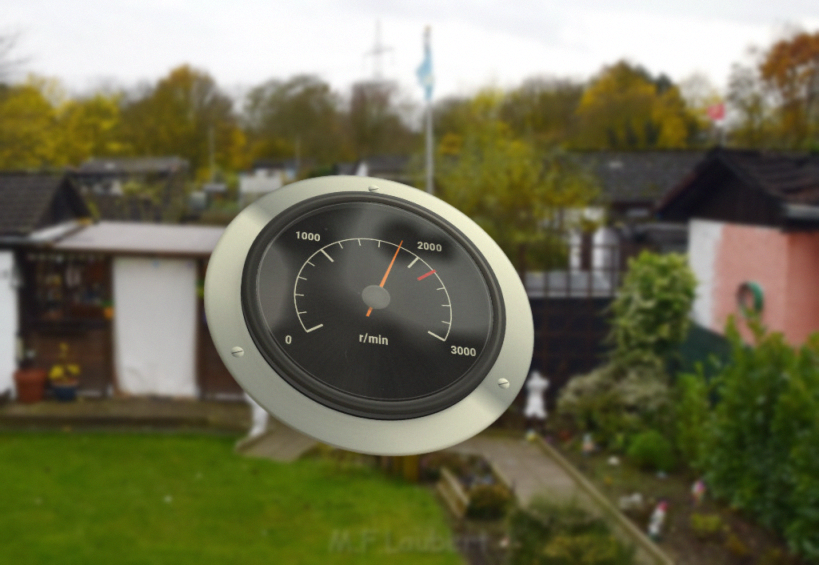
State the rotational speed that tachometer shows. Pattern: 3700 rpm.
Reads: 1800 rpm
